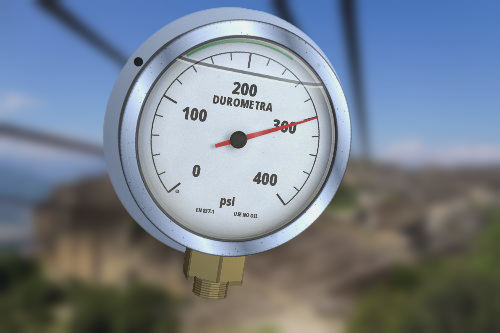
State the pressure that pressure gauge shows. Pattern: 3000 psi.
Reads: 300 psi
